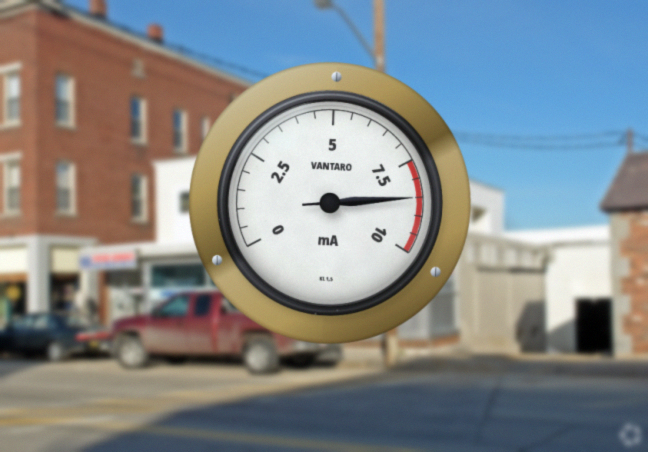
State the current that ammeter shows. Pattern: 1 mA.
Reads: 8.5 mA
